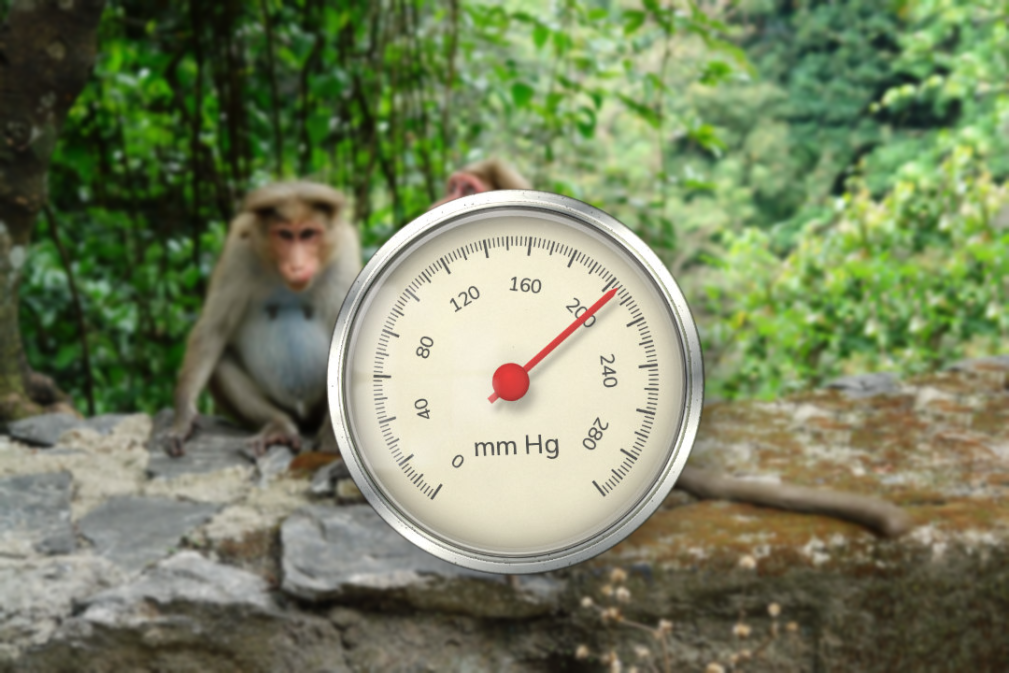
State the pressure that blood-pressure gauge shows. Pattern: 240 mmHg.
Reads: 204 mmHg
